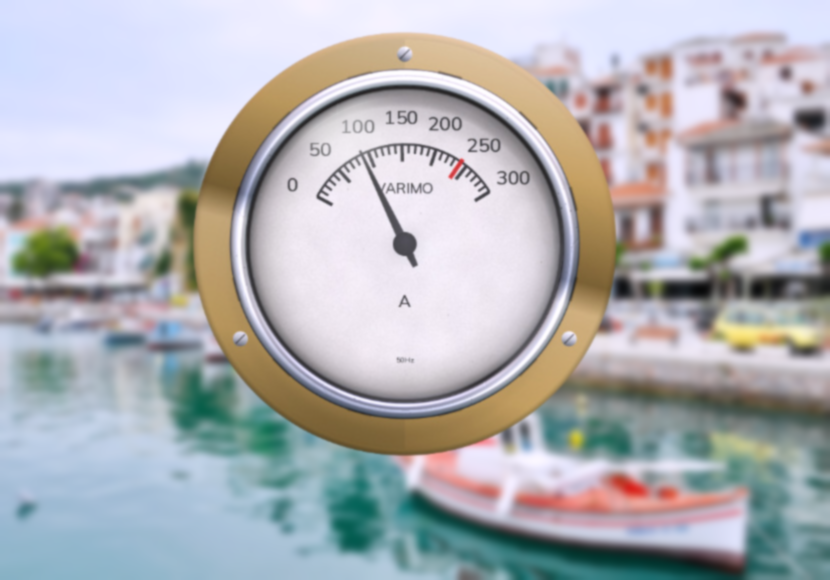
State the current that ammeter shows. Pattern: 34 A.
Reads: 90 A
